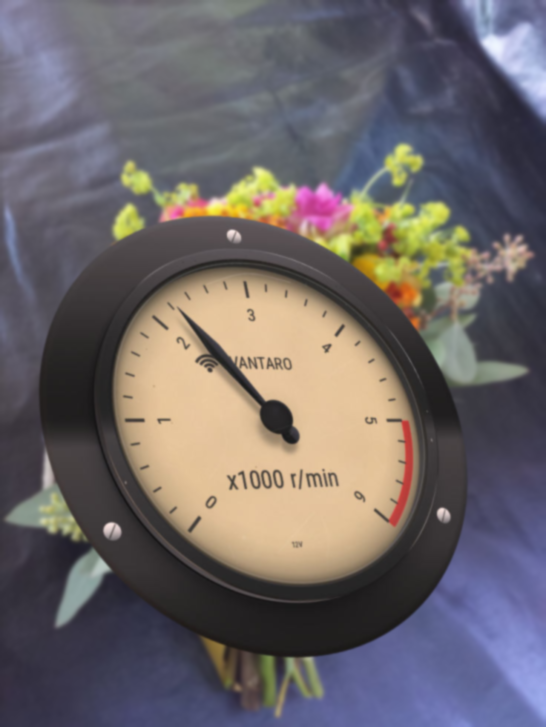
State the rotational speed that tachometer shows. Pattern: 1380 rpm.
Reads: 2200 rpm
